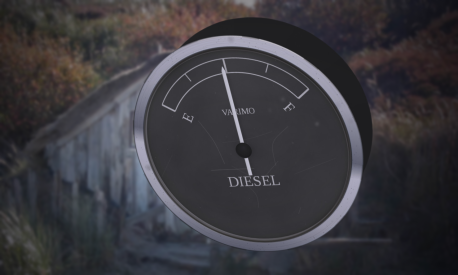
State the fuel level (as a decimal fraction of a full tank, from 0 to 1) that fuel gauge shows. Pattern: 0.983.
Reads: 0.5
